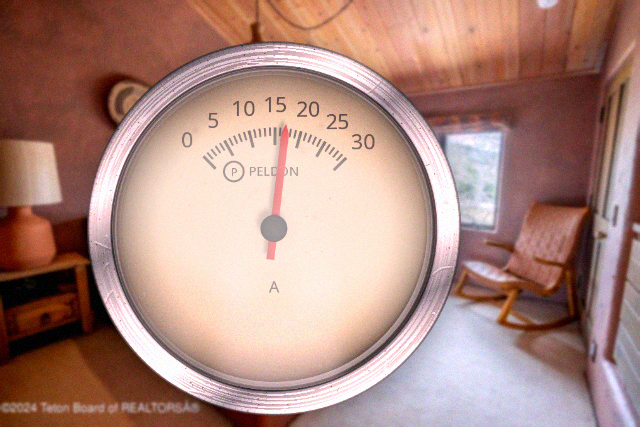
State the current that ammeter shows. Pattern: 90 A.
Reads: 17 A
